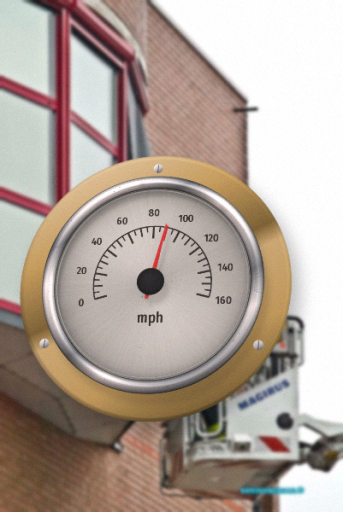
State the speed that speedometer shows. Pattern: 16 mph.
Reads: 90 mph
